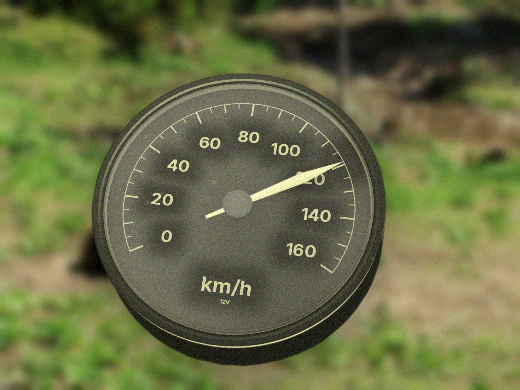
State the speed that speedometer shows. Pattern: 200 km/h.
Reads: 120 km/h
